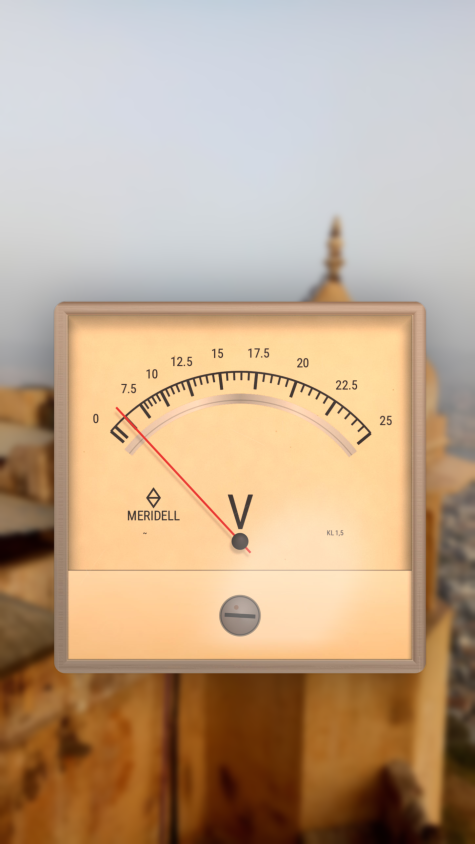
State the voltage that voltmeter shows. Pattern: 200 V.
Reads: 5 V
